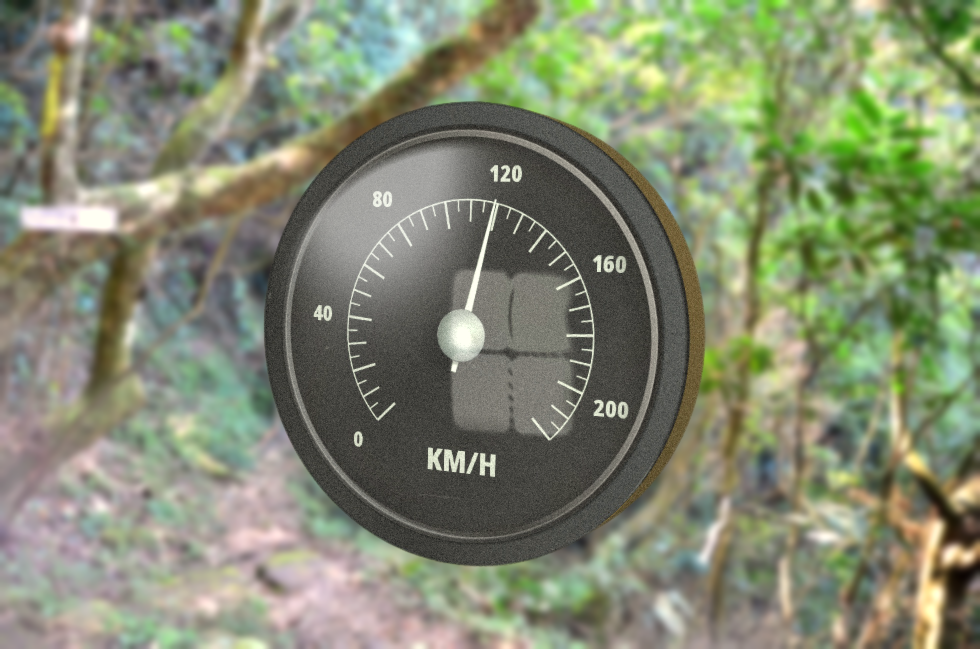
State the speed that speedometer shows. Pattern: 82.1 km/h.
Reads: 120 km/h
